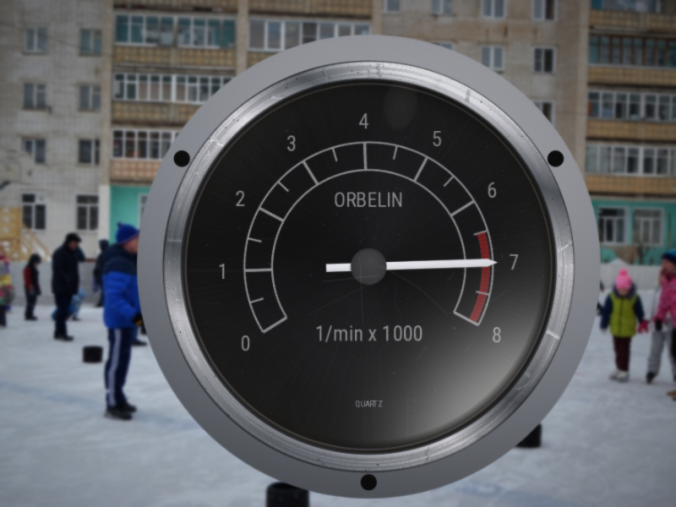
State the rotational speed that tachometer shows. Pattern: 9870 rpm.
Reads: 7000 rpm
